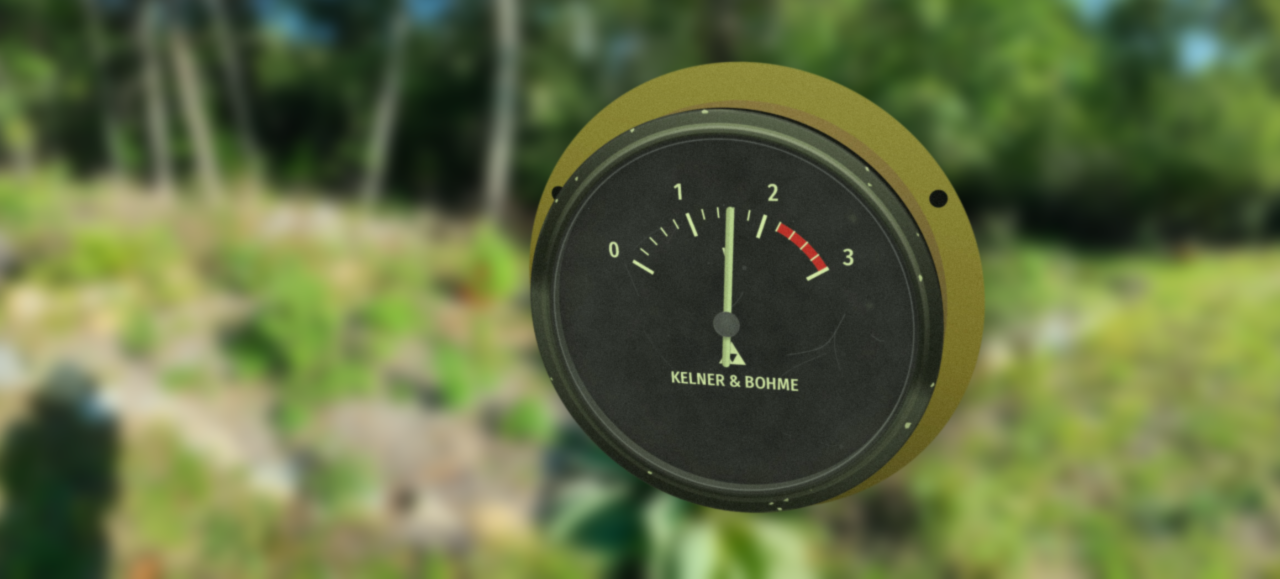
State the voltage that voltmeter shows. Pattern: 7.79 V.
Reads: 1.6 V
